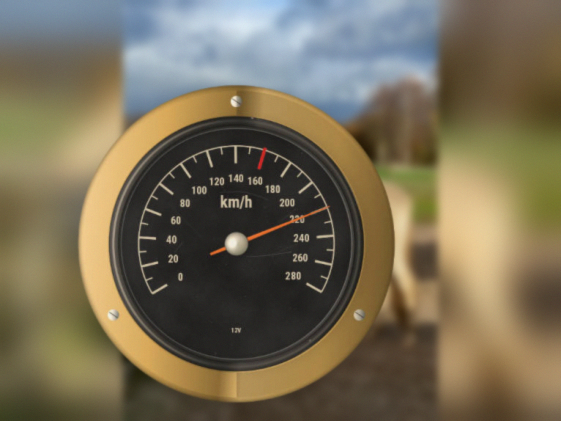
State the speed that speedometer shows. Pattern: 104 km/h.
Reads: 220 km/h
